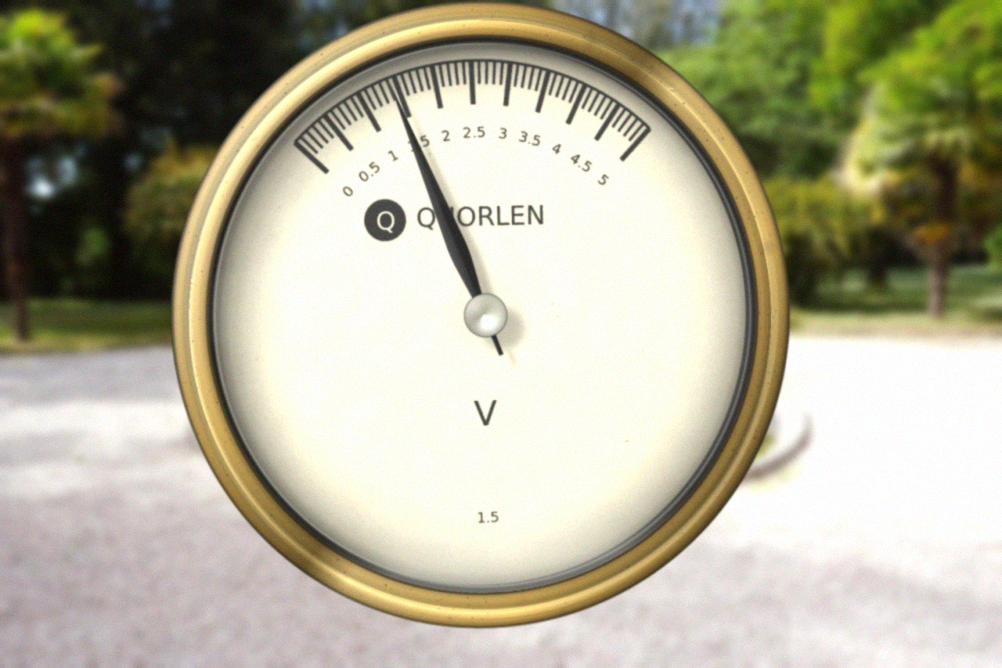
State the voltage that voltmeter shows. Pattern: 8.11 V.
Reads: 1.4 V
